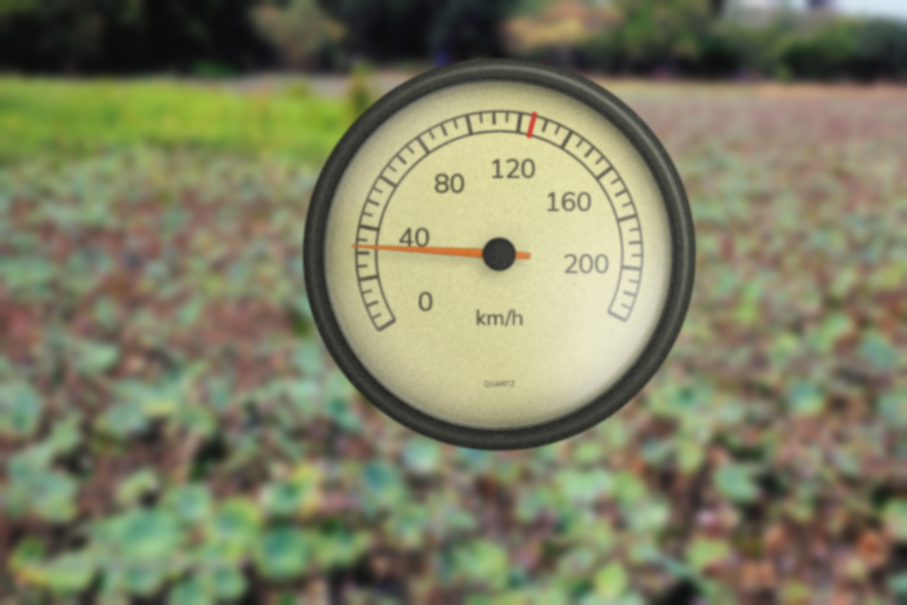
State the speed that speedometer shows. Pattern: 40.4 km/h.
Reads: 32.5 km/h
